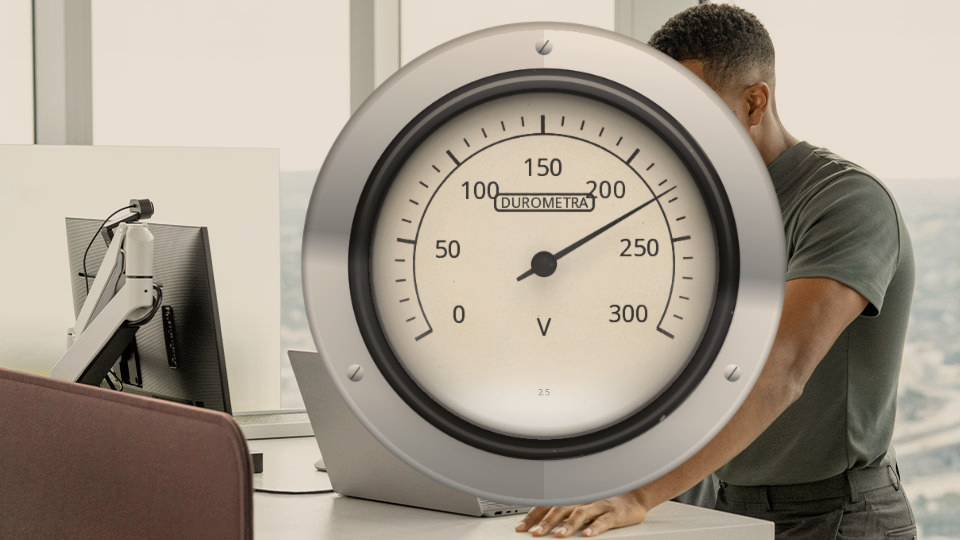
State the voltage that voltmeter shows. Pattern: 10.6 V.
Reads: 225 V
